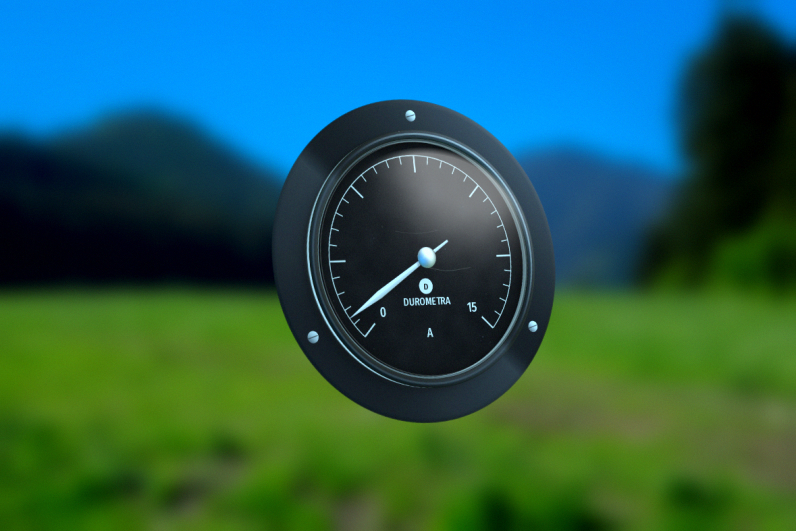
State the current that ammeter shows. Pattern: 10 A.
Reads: 0.75 A
